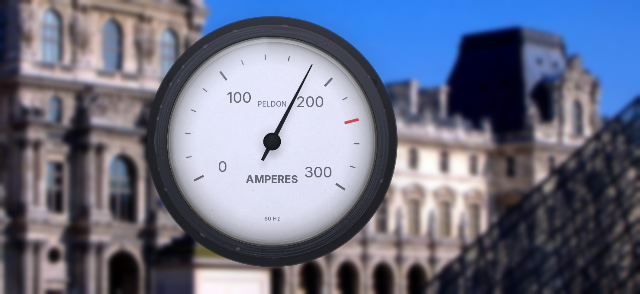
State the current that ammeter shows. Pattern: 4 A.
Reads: 180 A
